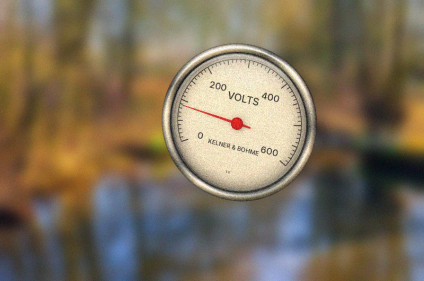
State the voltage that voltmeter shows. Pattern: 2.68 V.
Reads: 90 V
